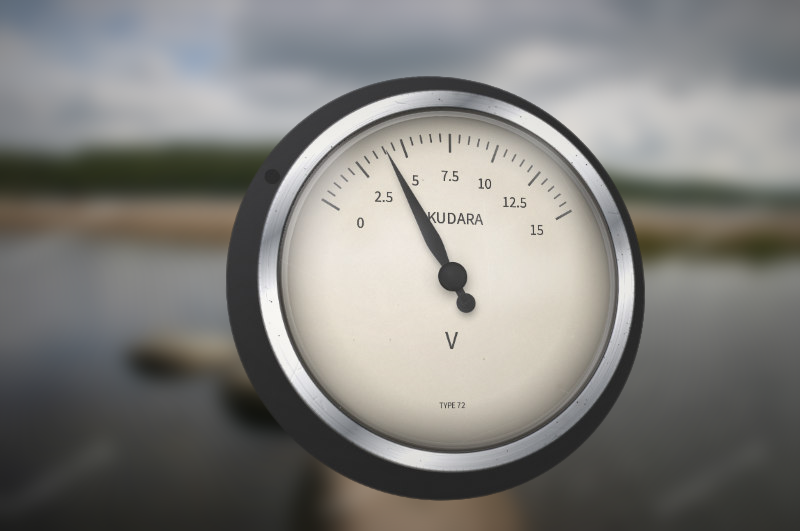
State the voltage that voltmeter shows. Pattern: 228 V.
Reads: 4 V
